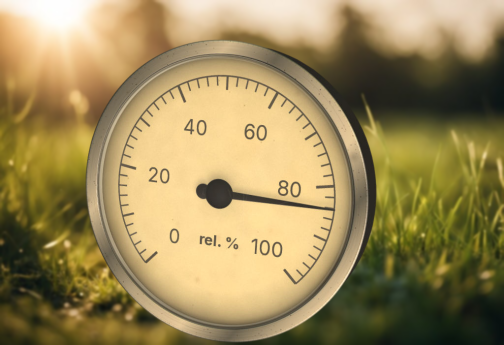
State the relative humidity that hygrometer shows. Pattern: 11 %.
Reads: 84 %
